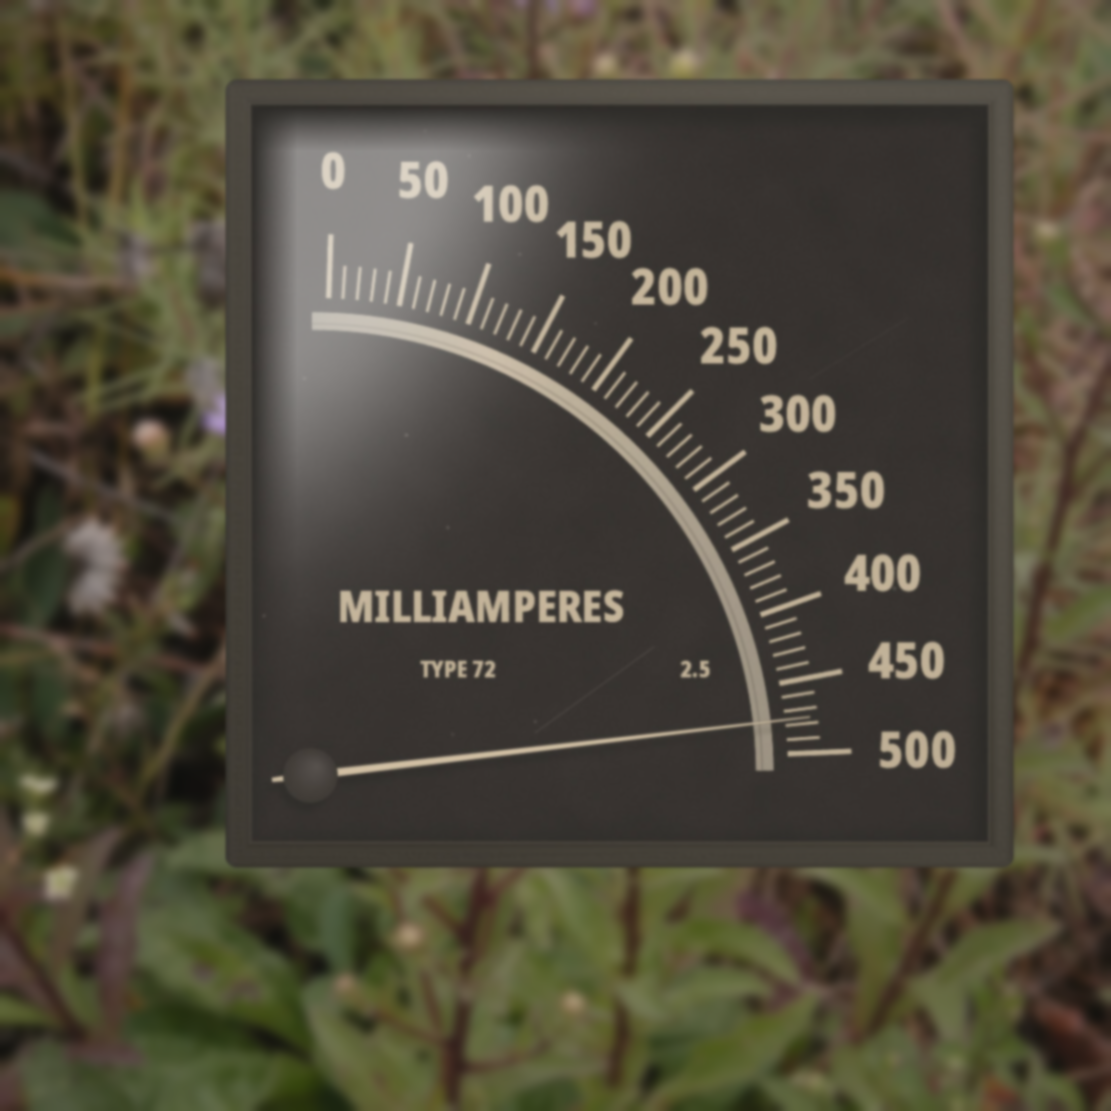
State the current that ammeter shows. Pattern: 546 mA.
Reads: 475 mA
